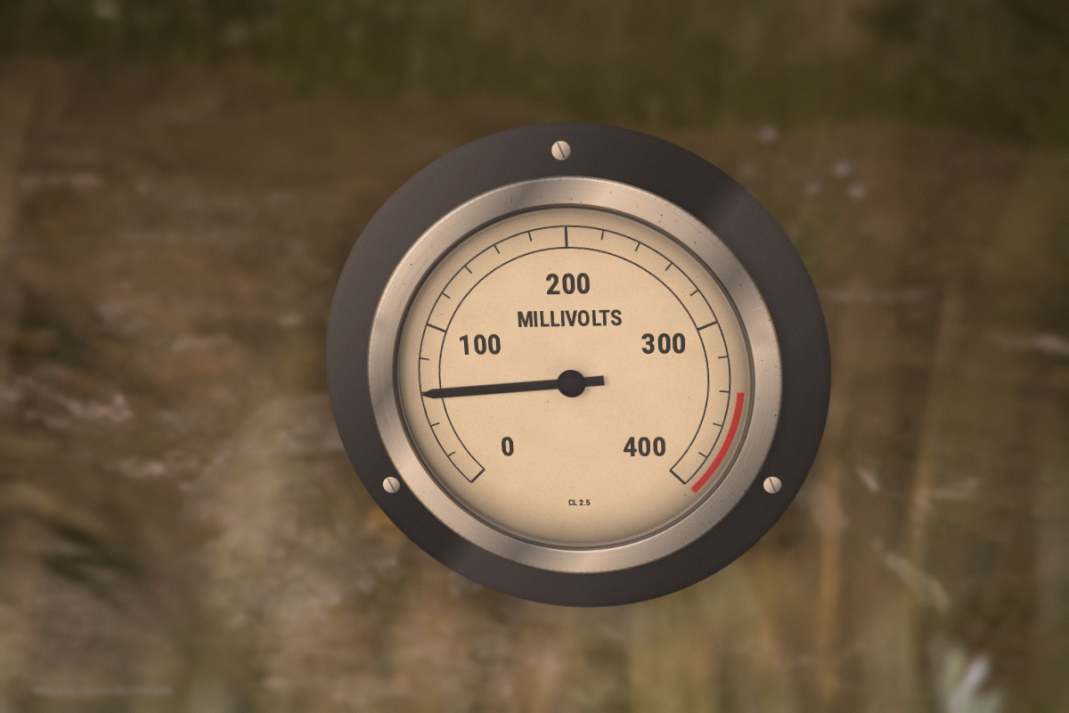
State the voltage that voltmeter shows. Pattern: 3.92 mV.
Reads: 60 mV
